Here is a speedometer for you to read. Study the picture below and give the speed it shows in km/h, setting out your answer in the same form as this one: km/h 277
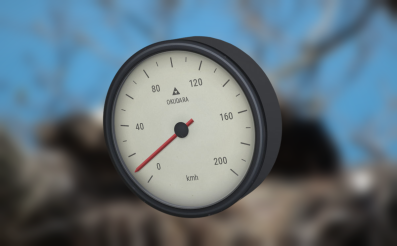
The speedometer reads km/h 10
